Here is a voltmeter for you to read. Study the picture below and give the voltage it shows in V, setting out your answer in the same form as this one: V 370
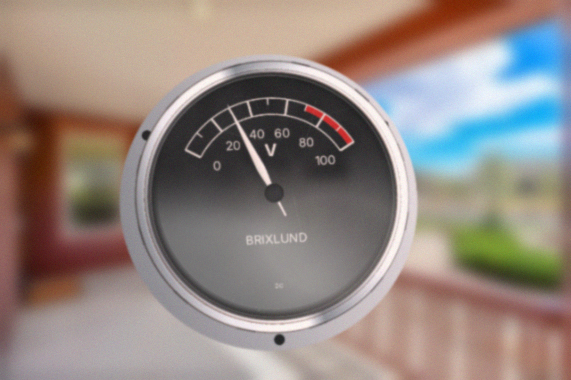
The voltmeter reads V 30
